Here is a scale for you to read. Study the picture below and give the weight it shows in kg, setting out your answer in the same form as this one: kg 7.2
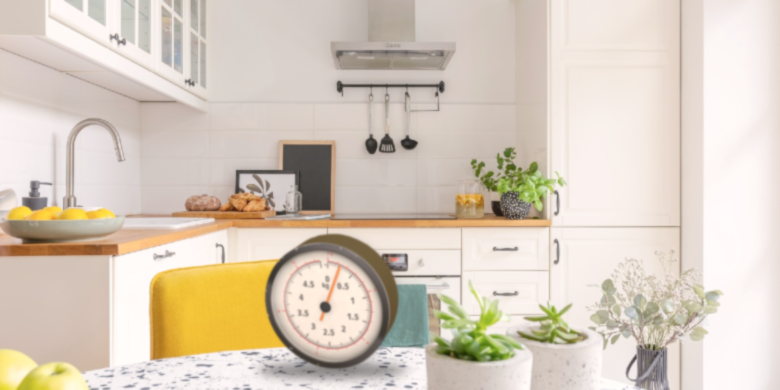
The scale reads kg 0.25
